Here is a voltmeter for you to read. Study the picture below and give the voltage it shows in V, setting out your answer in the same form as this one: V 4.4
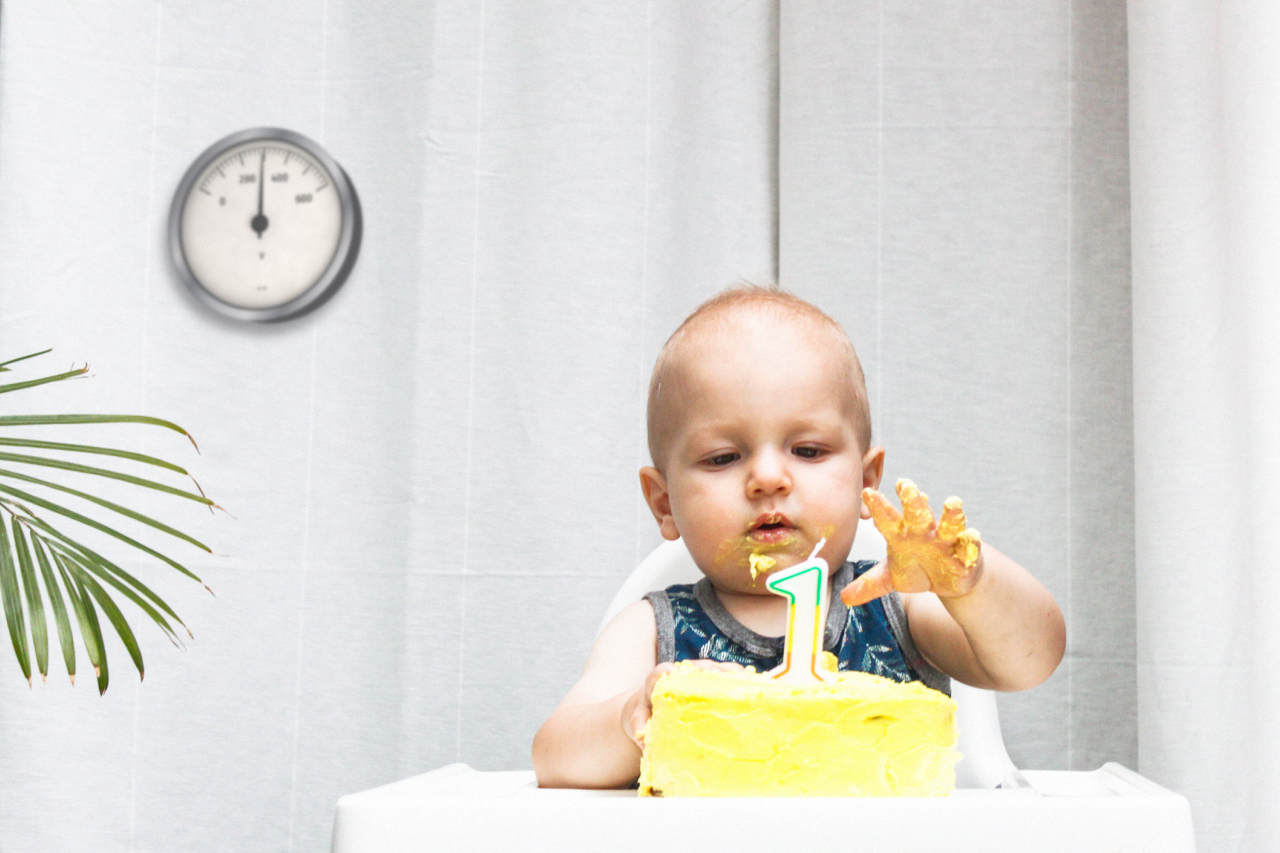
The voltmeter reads V 300
